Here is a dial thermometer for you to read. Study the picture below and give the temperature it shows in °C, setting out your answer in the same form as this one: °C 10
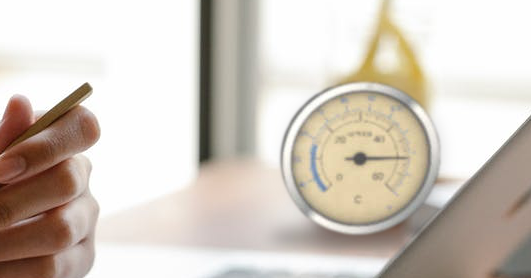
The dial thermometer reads °C 50
